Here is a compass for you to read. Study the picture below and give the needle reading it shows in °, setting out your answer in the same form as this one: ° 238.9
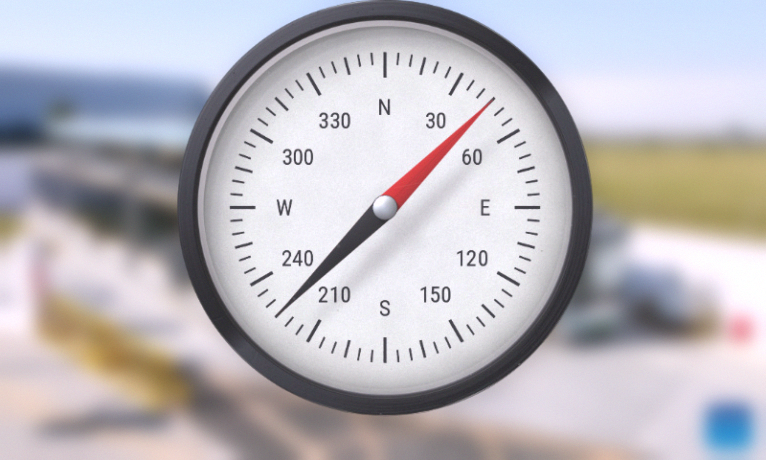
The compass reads ° 45
